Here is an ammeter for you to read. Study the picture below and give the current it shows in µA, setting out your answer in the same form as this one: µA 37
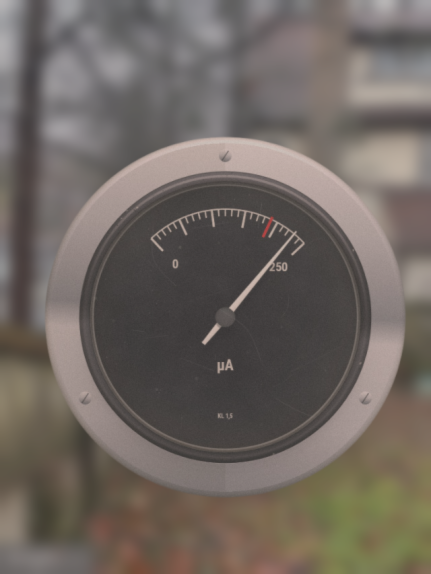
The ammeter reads µA 230
